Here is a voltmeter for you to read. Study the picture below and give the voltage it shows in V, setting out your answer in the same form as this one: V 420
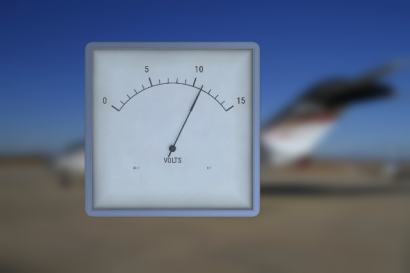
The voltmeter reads V 11
